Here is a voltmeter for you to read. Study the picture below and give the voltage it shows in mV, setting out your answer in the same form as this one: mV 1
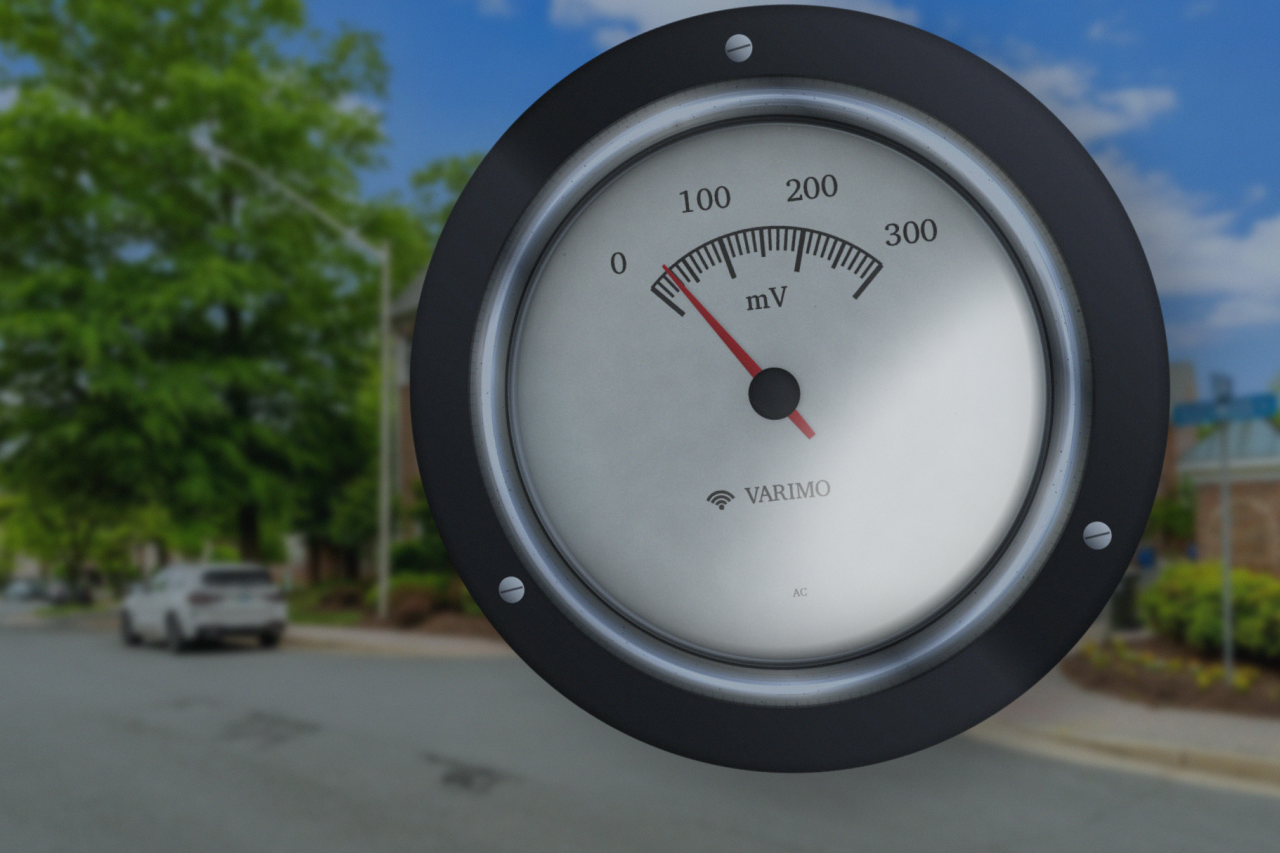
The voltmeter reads mV 30
